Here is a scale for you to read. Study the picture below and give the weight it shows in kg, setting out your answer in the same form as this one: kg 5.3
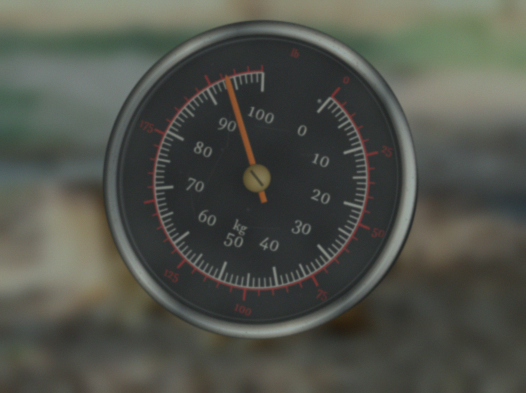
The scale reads kg 94
